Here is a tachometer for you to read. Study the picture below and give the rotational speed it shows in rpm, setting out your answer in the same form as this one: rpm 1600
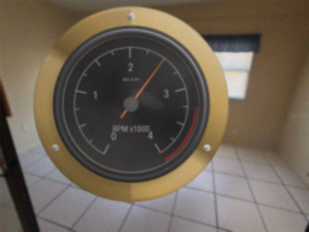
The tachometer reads rpm 2500
